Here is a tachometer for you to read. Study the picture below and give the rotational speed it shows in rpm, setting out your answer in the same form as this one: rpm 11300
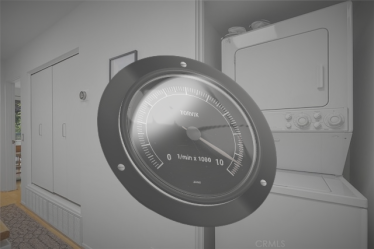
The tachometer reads rpm 9500
